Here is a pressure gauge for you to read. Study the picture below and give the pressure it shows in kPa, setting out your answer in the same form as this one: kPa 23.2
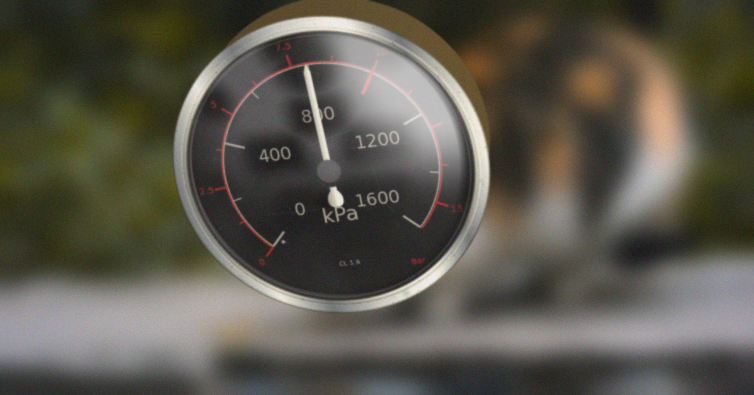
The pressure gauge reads kPa 800
